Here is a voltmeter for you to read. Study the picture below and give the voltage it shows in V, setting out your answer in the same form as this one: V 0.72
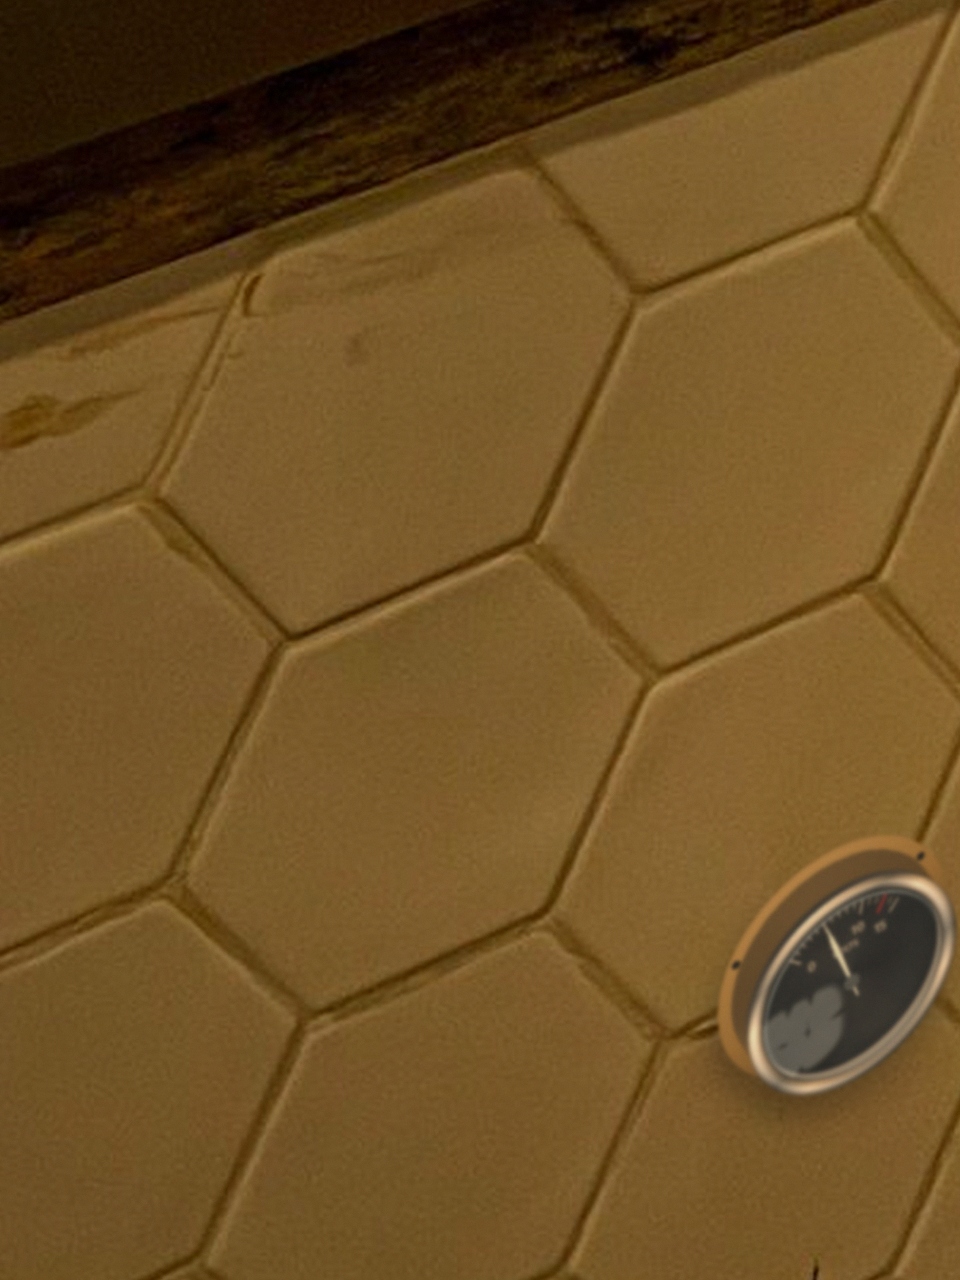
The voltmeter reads V 5
